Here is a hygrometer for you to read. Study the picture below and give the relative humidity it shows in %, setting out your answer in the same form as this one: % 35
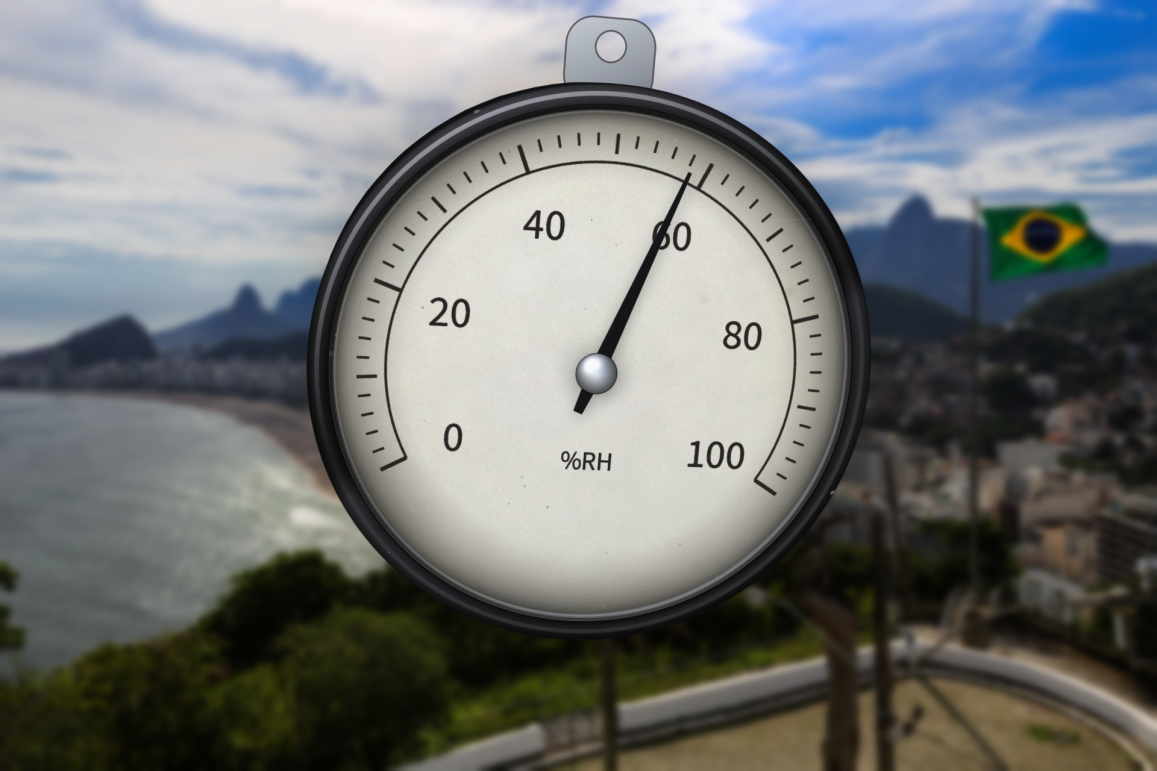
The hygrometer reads % 58
